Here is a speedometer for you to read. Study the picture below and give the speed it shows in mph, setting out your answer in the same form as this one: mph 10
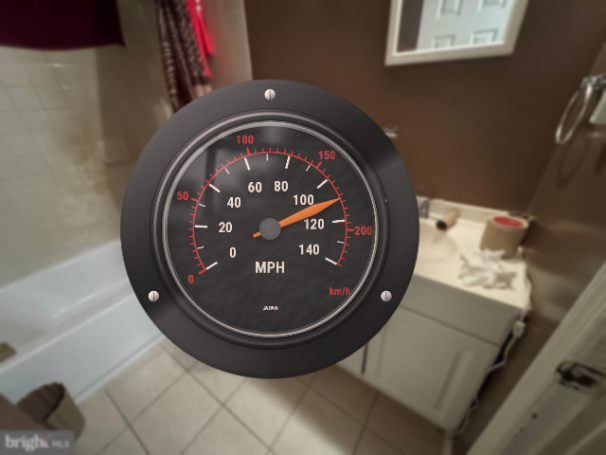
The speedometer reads mph 110
